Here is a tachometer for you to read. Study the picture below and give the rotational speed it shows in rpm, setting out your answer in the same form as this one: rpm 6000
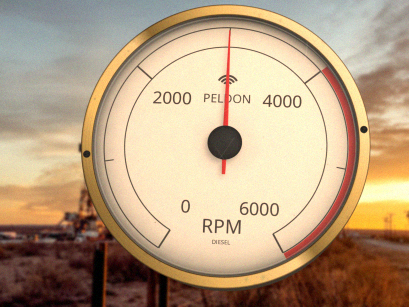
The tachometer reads rpm 3000
